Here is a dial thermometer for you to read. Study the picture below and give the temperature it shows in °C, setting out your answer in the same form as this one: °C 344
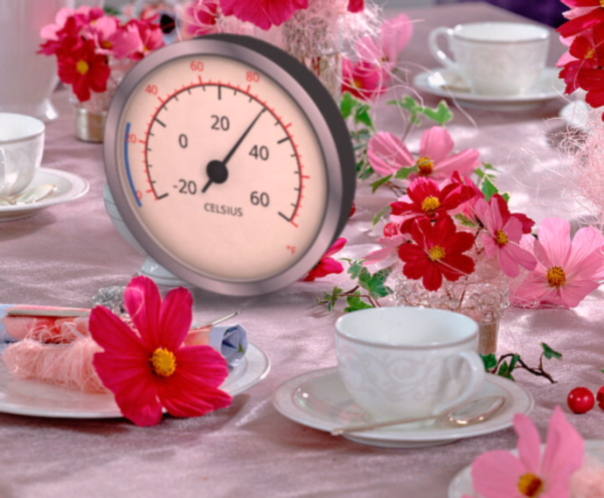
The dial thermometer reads °C 32
